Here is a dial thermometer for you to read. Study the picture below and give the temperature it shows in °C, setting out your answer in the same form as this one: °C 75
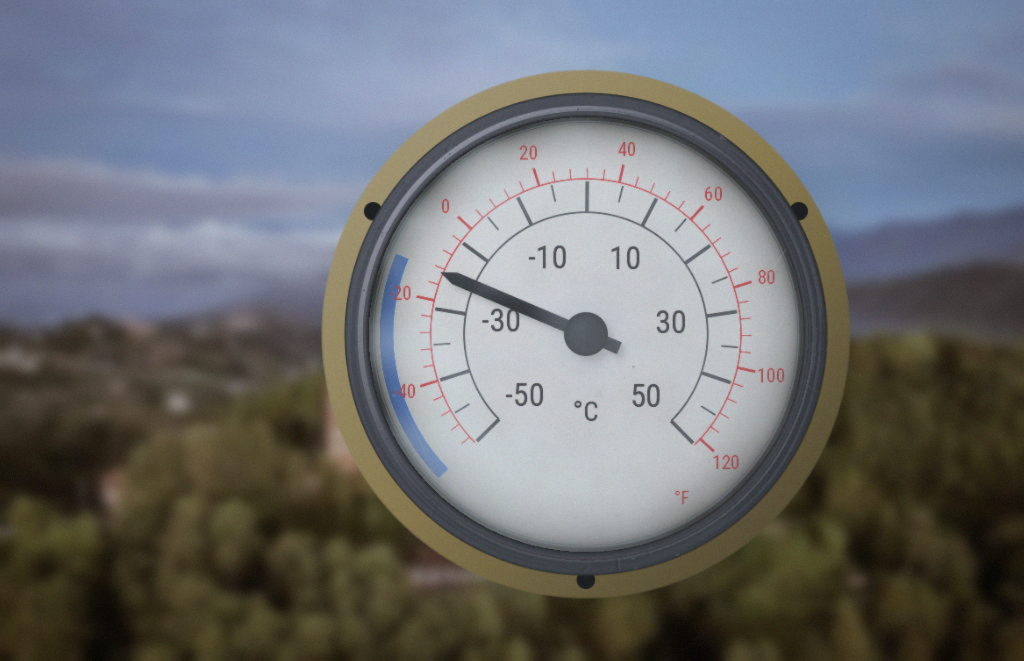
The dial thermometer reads °C -25
